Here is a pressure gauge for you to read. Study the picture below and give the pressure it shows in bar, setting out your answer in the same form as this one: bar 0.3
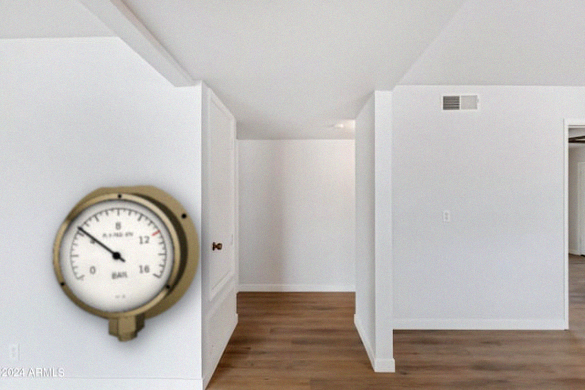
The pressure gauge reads bar 4.5
